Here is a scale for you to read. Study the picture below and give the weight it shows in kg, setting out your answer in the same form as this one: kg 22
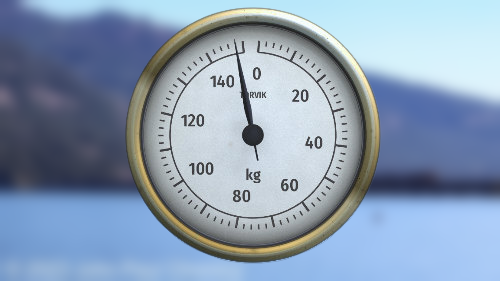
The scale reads kg 148
